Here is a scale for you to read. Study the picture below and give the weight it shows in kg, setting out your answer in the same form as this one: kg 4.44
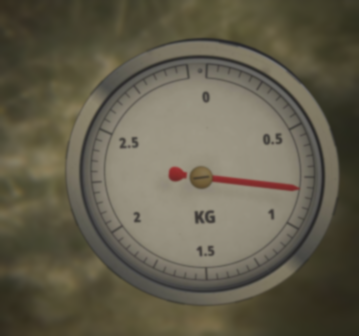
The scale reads kg 0.8
